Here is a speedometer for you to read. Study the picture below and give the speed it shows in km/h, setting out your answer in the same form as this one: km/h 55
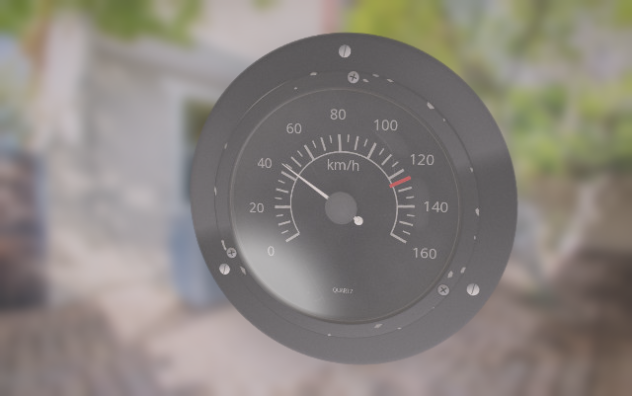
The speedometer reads km/h 45
